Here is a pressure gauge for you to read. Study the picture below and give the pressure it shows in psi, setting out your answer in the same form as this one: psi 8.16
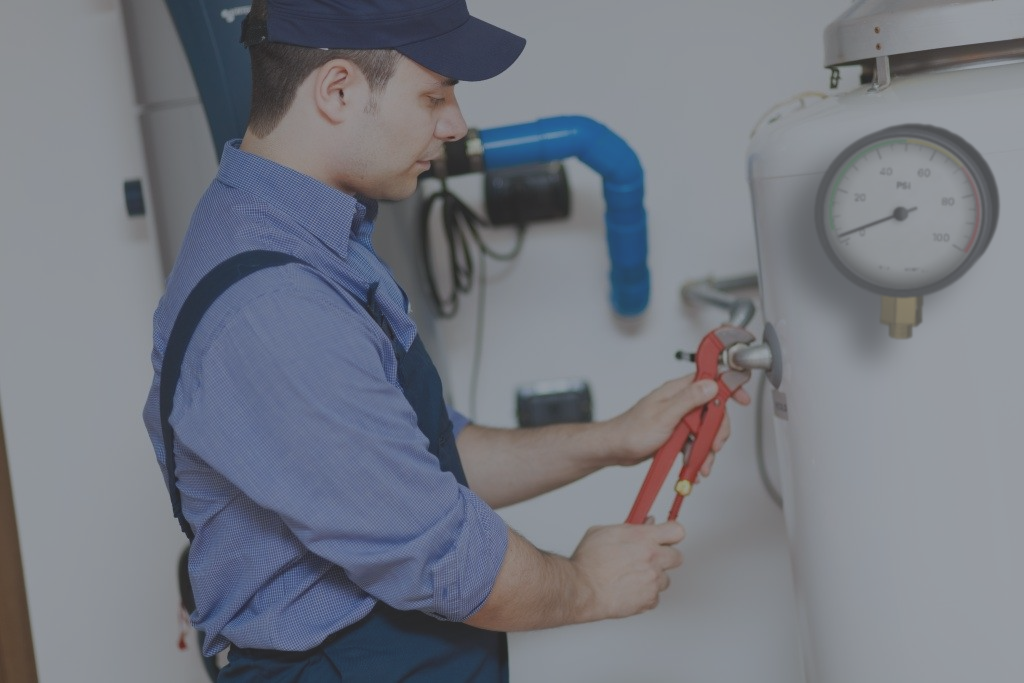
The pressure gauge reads psi 2.5
